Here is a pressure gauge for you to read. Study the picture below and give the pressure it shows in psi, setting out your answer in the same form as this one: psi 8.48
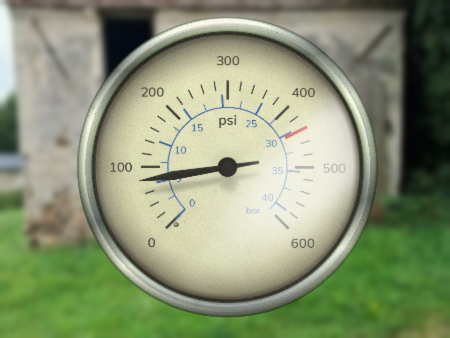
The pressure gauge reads psi 80
